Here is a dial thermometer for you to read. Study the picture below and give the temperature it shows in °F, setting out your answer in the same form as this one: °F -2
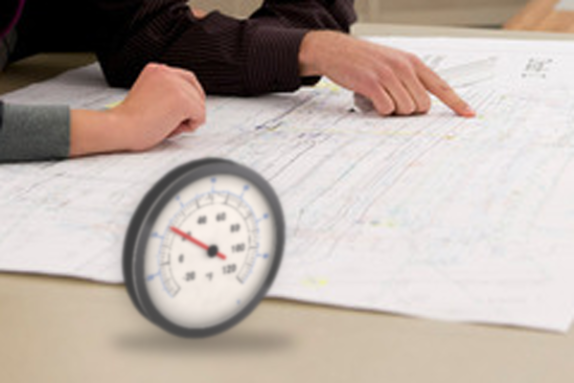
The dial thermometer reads °F 20
